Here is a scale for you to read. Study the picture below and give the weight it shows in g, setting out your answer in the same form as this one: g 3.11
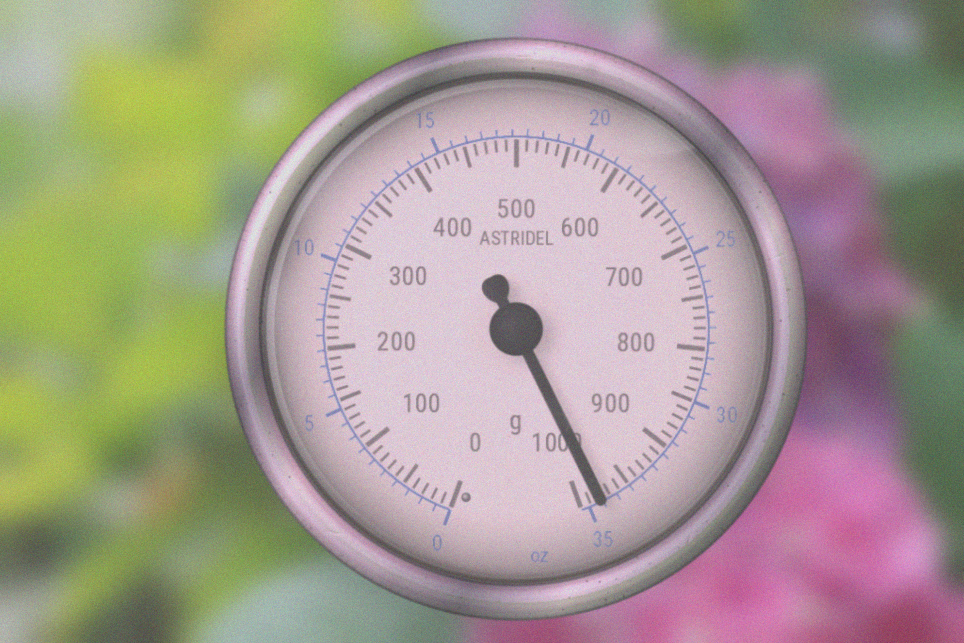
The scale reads g 980
